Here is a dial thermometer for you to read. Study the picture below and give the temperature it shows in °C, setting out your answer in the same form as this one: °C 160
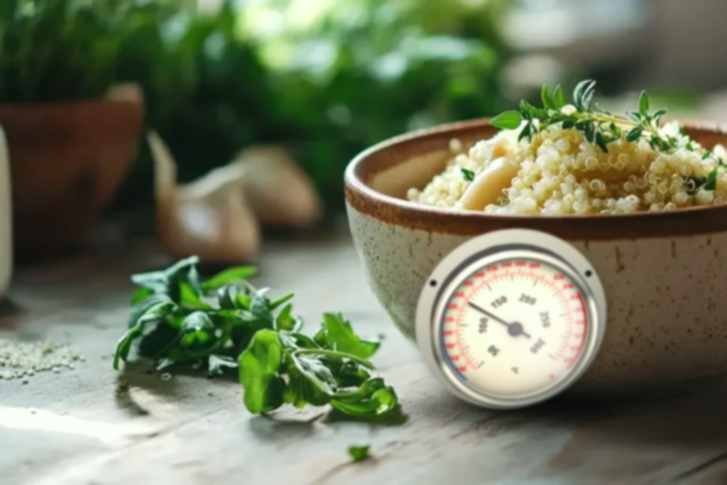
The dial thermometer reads °C 125
